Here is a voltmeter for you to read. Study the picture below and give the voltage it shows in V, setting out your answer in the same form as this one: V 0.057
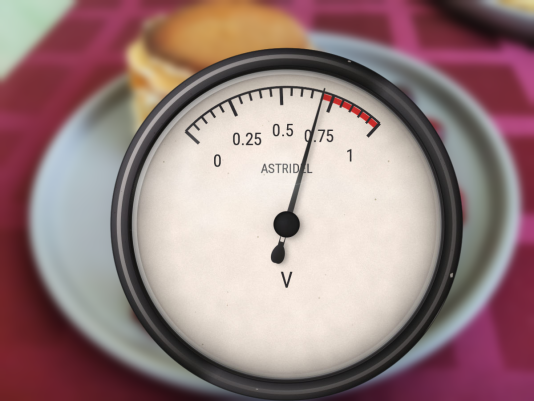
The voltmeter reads V 0.7
